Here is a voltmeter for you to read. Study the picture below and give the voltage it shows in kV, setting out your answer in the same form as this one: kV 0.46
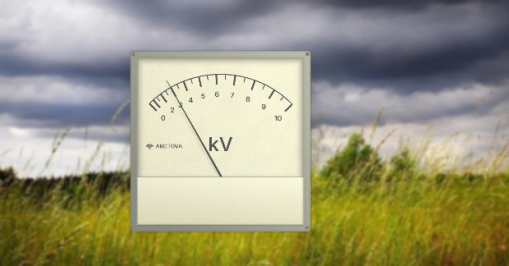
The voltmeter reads kV 3
